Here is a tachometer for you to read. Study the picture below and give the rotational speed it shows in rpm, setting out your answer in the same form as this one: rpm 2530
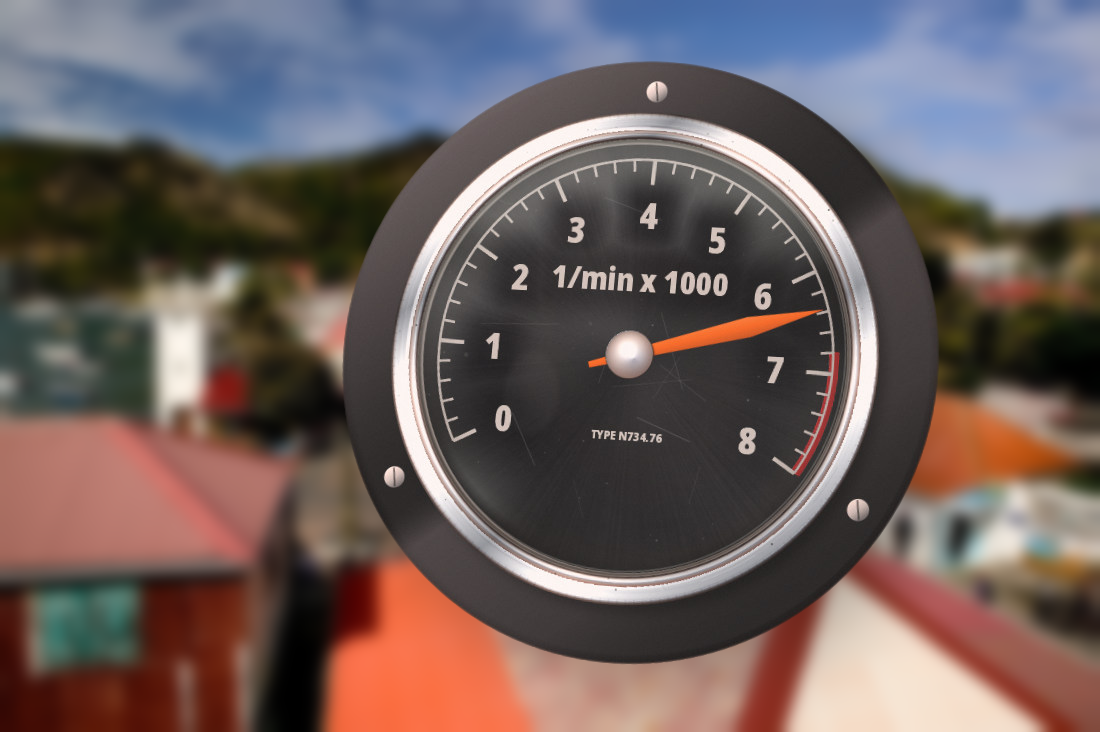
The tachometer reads rpm 6400
